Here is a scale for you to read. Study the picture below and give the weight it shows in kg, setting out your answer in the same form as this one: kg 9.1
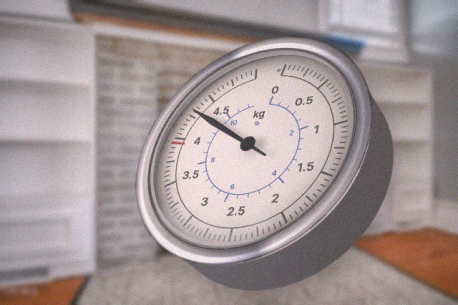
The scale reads kg 4.3
